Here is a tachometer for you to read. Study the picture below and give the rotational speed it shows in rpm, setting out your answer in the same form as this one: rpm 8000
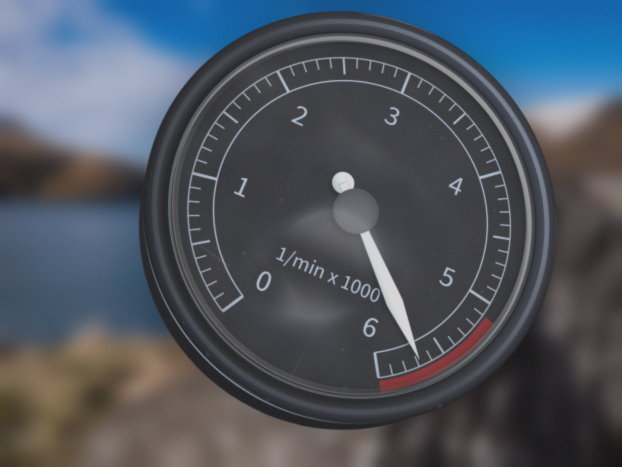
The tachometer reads rpm 5700
